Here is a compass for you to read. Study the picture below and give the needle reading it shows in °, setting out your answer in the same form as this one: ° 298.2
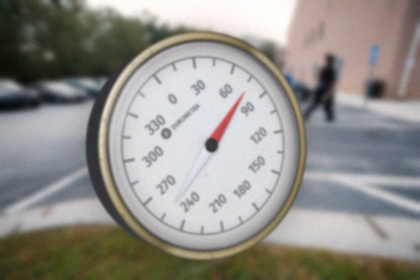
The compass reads ° 75
